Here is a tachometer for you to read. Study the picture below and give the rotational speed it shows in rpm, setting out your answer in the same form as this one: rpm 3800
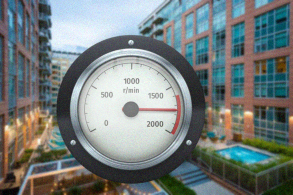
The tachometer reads rpm 1750
